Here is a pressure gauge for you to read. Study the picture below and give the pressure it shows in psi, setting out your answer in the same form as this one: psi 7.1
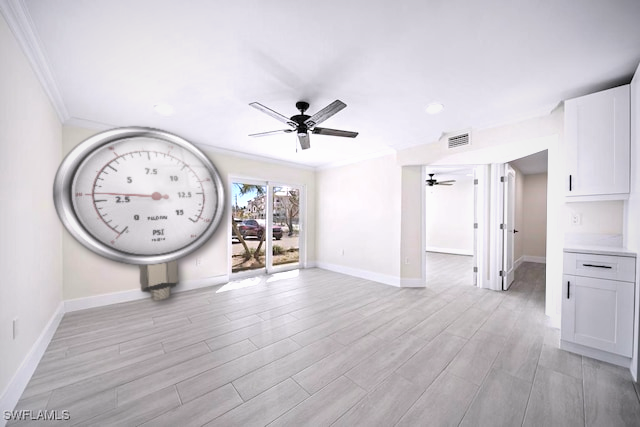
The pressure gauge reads psi 3
